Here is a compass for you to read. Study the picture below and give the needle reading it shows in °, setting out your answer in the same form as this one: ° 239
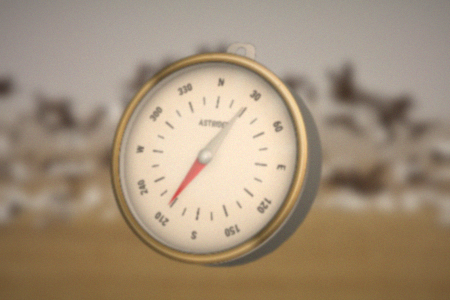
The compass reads ° 210
